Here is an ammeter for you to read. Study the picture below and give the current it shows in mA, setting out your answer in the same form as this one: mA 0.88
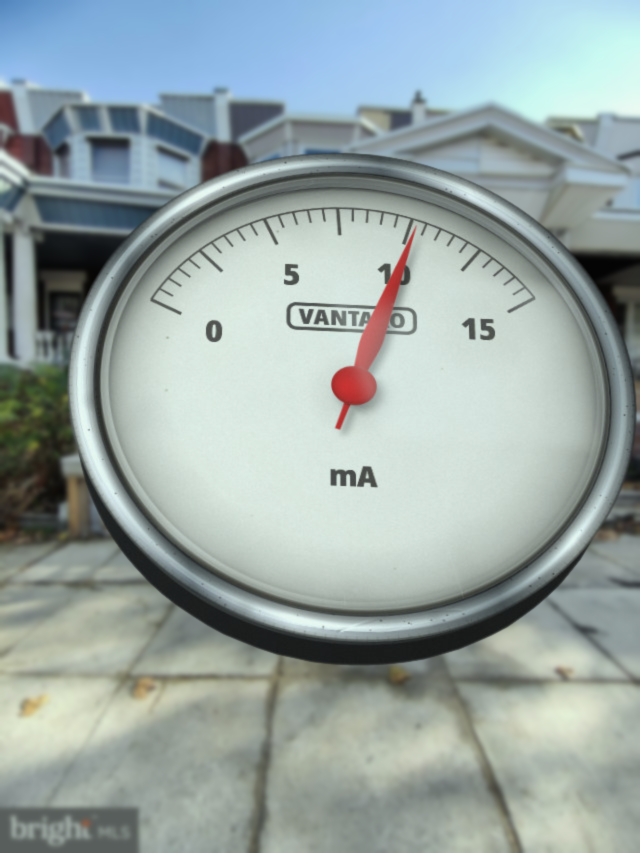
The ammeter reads mA 10.25
